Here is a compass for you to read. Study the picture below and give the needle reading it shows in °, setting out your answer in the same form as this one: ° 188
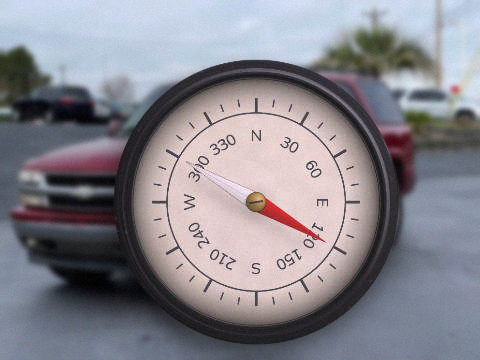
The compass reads ° 120
